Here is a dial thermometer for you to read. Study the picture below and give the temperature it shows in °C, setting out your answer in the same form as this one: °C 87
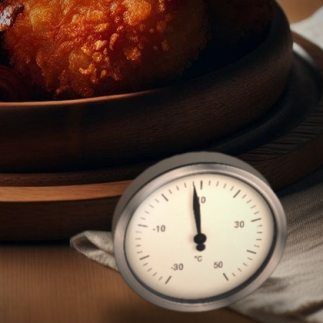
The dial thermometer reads °C 8
